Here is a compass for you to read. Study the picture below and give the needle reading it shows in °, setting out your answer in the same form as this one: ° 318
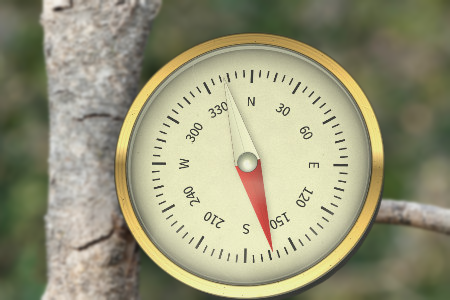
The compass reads ° 162.5
